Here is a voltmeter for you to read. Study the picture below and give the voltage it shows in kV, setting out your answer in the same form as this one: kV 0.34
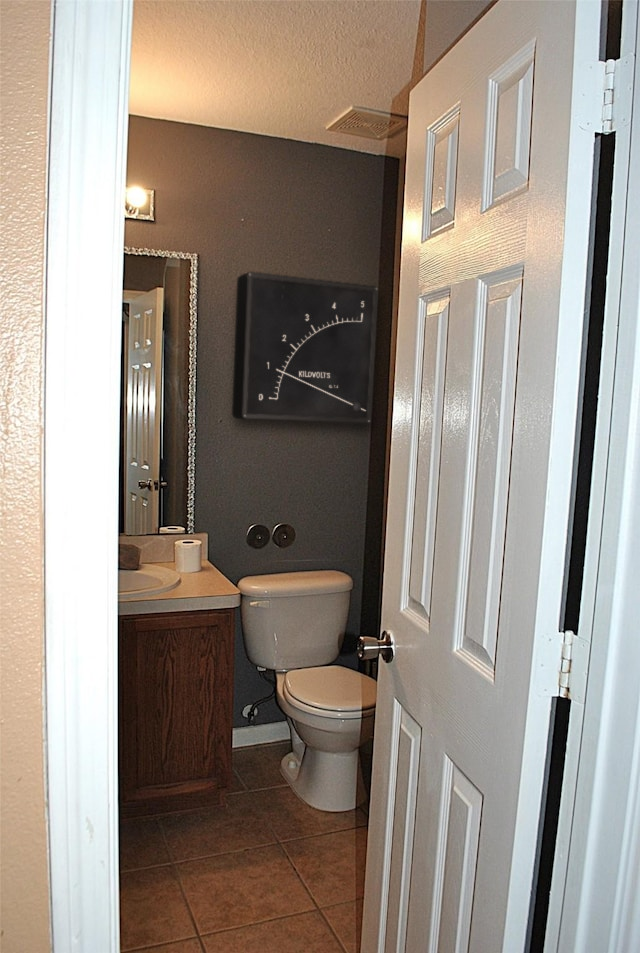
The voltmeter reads kV 1
